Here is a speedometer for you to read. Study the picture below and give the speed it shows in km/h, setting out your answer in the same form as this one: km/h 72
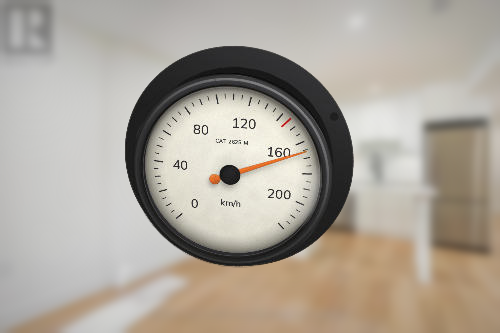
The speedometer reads km/h 165
